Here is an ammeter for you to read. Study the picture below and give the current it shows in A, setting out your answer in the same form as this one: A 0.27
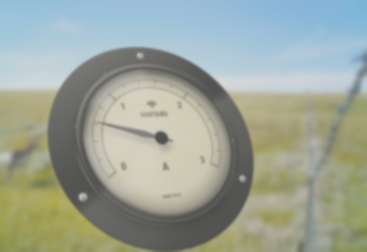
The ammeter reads A 0.6
